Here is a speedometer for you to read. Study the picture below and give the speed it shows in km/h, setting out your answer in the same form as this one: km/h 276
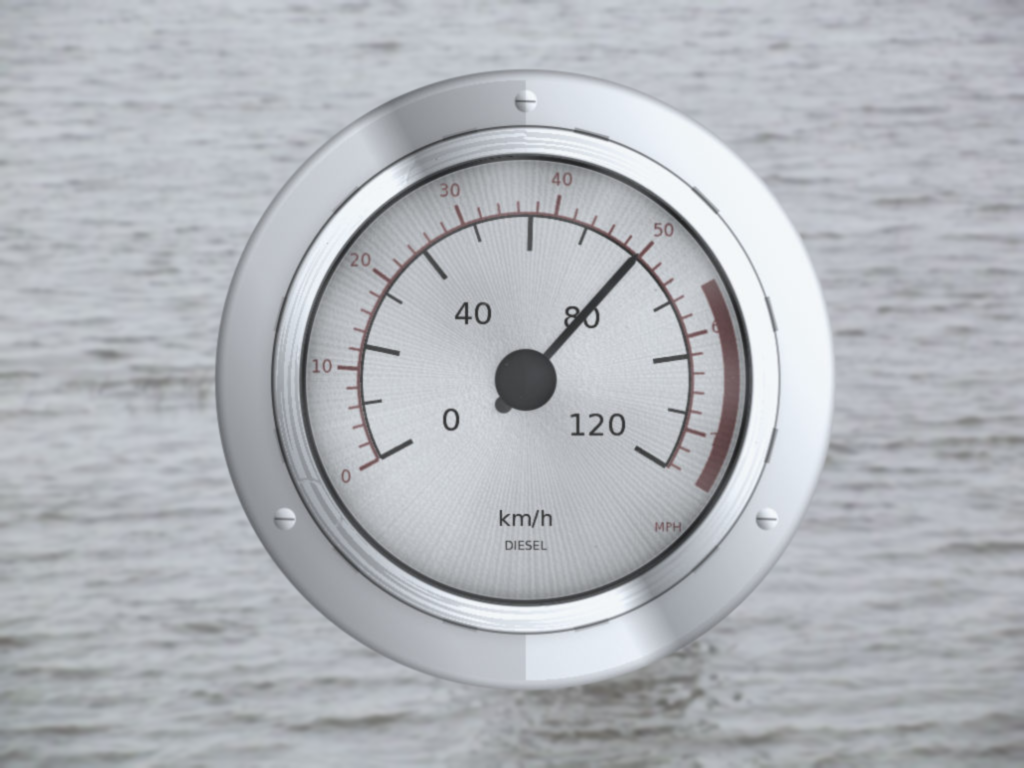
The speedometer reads km/h 80
